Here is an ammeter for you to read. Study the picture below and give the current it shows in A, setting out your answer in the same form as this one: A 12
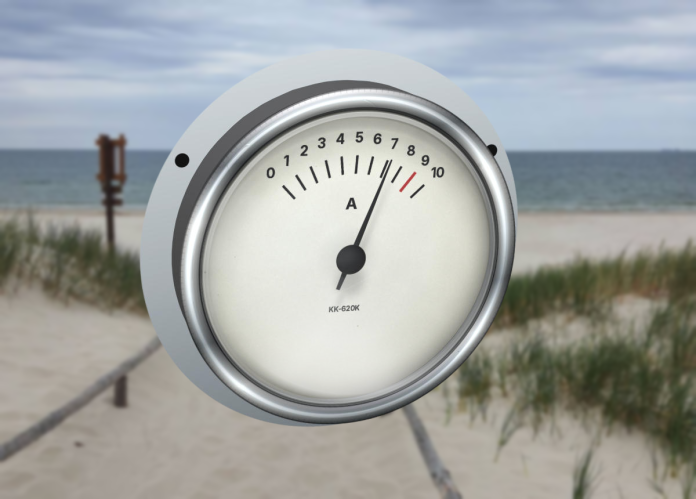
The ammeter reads A 7
